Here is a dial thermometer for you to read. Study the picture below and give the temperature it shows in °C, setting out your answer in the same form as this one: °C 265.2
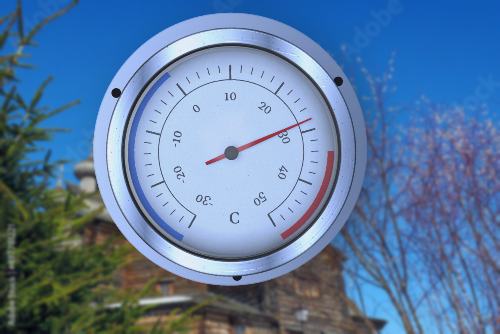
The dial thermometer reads °C 28
